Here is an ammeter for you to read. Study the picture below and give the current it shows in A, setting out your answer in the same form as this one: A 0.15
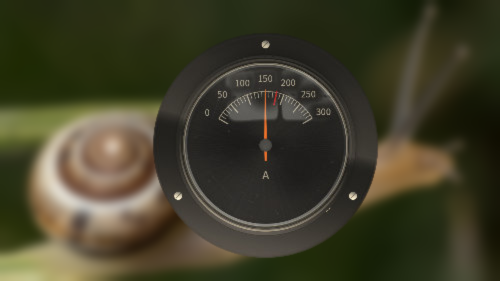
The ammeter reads A 150
